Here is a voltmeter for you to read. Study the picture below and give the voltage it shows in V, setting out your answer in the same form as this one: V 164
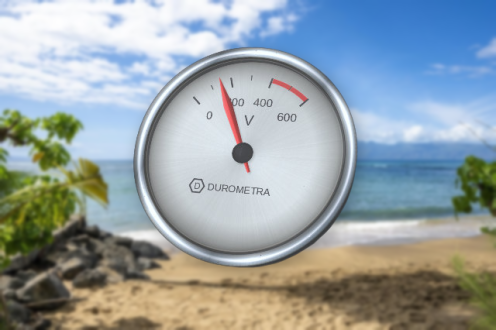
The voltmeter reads V 150
